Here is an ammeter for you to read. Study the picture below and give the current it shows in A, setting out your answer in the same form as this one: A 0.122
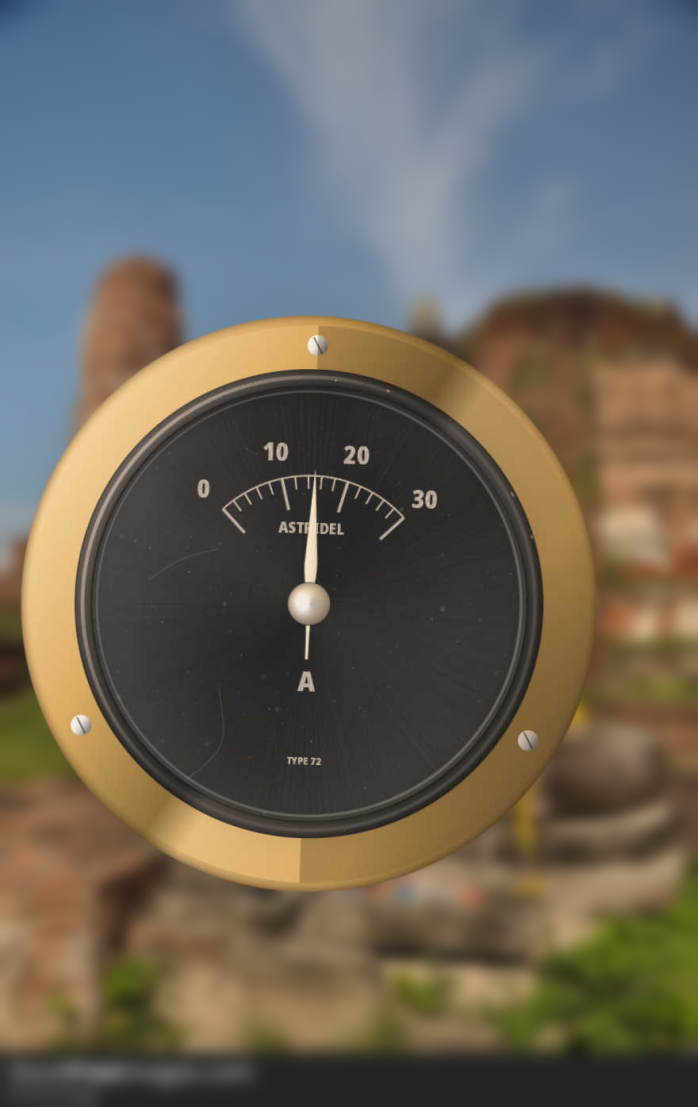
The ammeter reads A 15
